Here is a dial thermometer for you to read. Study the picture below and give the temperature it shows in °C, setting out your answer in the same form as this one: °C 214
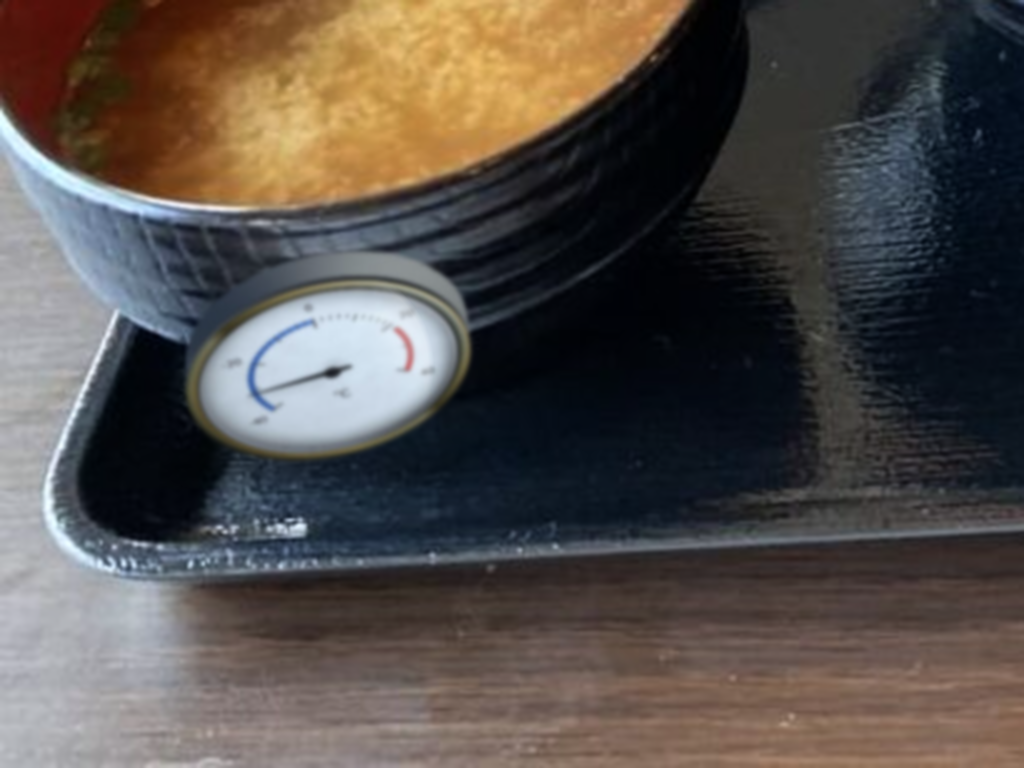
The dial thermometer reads °C -30
